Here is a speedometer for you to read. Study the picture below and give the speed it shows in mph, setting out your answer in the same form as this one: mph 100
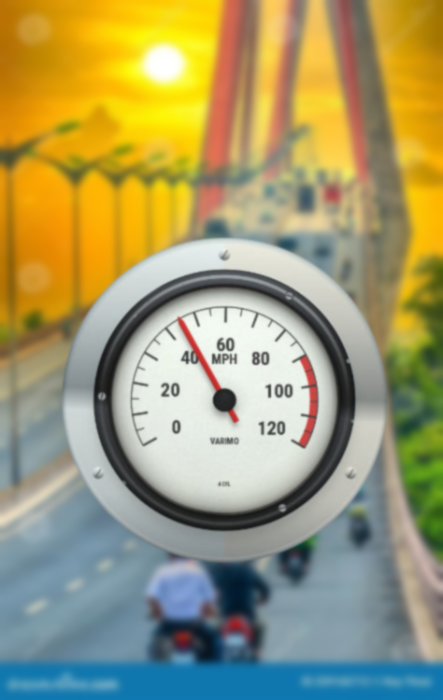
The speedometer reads mph 45
